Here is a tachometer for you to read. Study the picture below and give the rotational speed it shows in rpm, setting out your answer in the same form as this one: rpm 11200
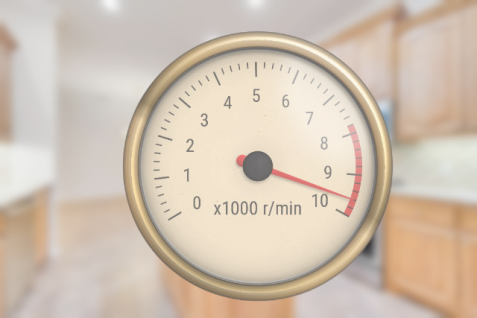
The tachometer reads rpm 9600
